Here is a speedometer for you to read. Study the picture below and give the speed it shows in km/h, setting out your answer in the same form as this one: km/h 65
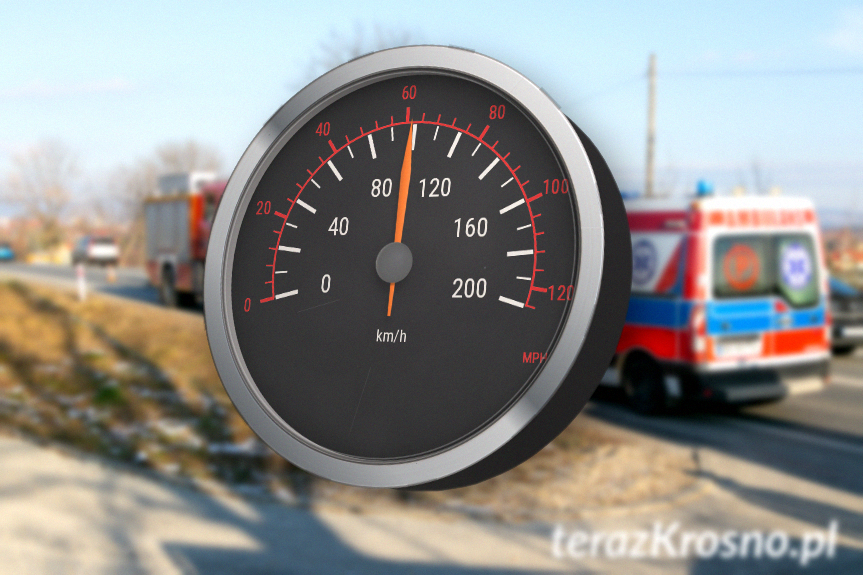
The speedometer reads km/h 100
